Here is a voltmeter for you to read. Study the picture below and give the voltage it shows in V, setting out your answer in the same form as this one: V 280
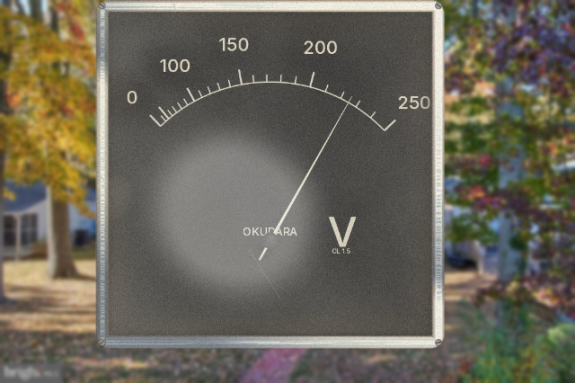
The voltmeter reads V 225
